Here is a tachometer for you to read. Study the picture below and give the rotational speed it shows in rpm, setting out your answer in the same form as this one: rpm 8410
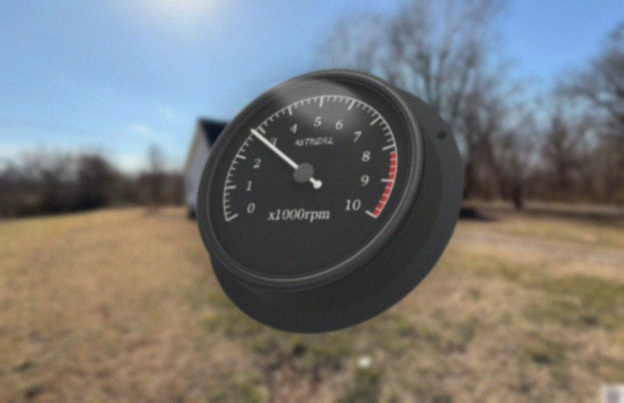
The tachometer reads rpm 2800
